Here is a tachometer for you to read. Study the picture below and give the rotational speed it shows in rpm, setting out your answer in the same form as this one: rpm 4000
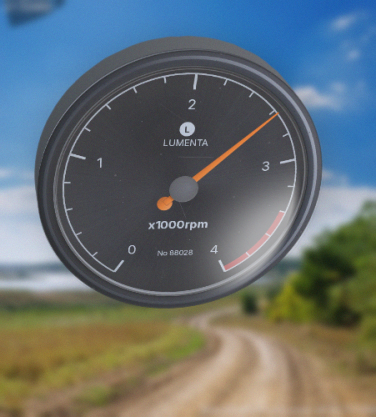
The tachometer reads rpm 2600
